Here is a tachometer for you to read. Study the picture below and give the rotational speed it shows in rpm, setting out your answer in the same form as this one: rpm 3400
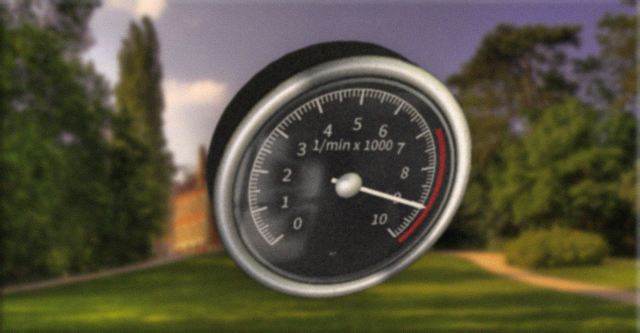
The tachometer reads rpm 9000
